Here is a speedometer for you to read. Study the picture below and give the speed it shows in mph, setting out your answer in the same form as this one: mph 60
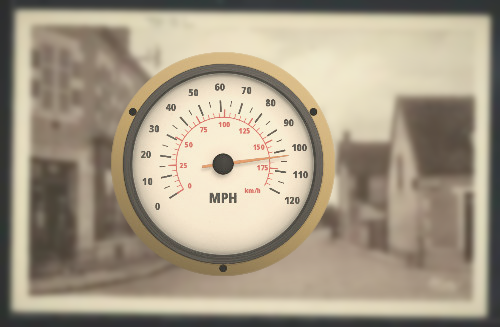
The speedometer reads mph 102.5
